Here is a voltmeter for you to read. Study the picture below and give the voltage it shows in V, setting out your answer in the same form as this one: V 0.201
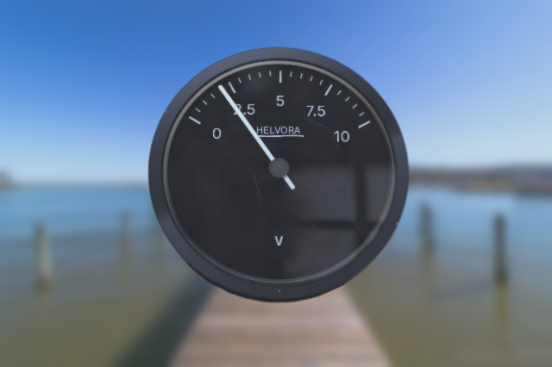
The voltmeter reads V 2
